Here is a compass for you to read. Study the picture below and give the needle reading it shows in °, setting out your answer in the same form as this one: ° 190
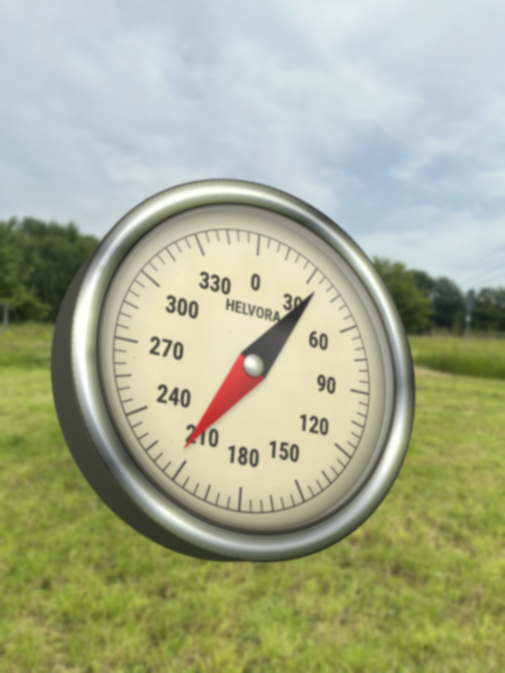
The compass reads ° 215
